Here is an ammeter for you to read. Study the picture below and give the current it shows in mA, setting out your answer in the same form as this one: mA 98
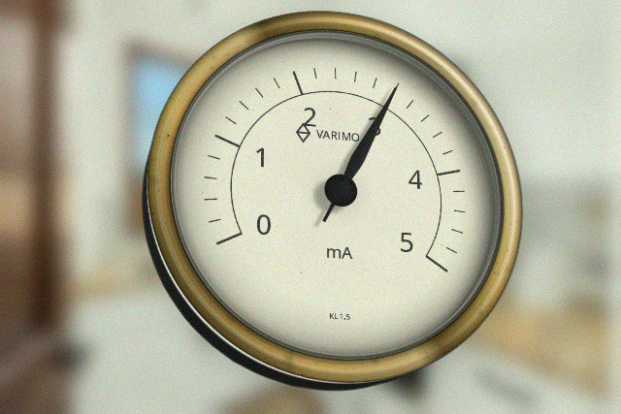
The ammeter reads mA 3
